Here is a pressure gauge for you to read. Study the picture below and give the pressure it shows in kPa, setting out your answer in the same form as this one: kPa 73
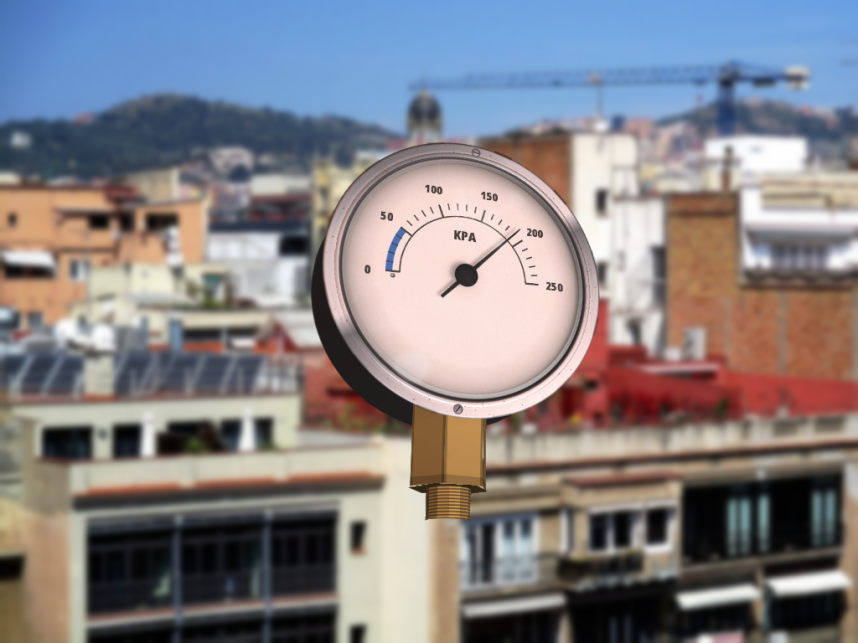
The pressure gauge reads kPa 190
